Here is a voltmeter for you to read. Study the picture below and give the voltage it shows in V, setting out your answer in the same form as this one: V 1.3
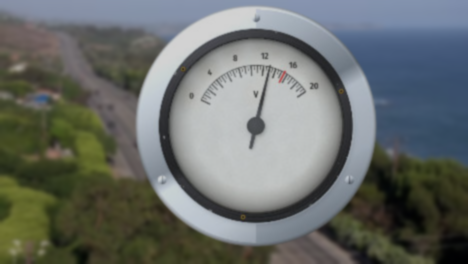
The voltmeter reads V 13
